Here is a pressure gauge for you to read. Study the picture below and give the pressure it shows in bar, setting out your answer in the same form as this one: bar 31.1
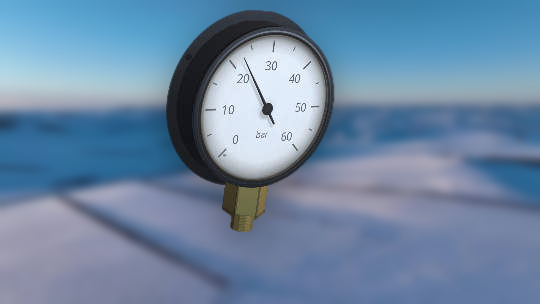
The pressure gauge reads bar 22.5
